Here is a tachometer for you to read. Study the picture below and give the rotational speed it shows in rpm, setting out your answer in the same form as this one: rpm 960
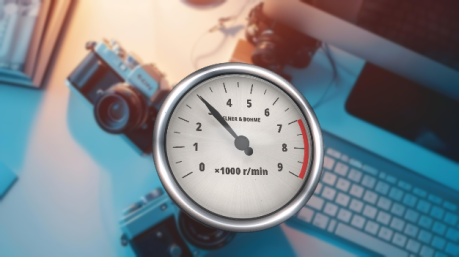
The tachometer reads rpm 3000
